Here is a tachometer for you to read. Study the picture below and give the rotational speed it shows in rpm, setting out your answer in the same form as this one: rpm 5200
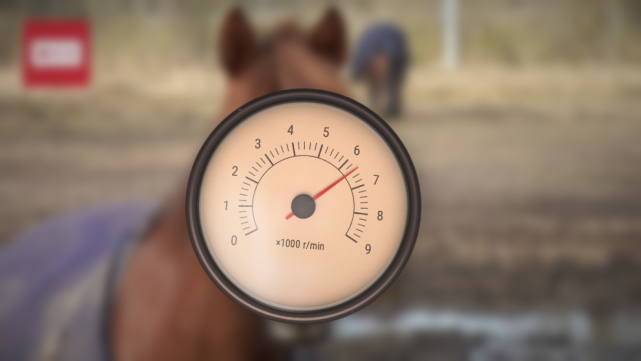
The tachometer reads rpm 6400
